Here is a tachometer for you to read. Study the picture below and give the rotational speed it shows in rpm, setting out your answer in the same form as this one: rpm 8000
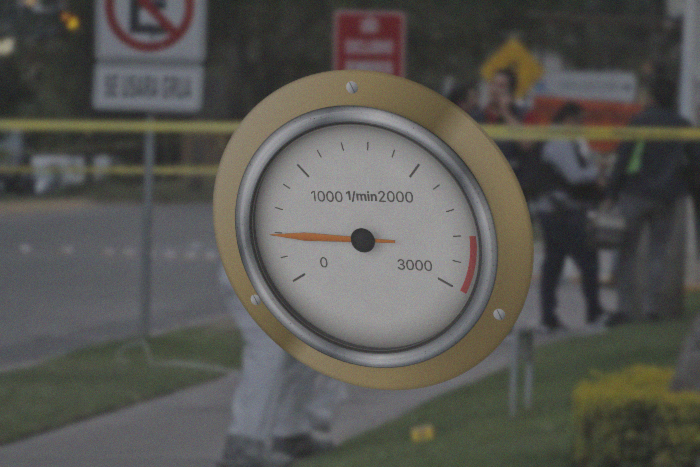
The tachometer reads rpm 400
